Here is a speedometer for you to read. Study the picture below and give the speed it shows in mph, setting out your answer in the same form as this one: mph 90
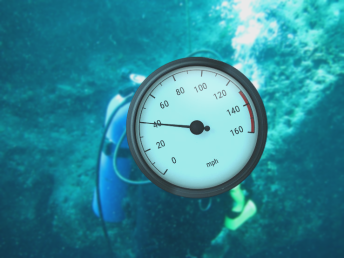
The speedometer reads mph 40
